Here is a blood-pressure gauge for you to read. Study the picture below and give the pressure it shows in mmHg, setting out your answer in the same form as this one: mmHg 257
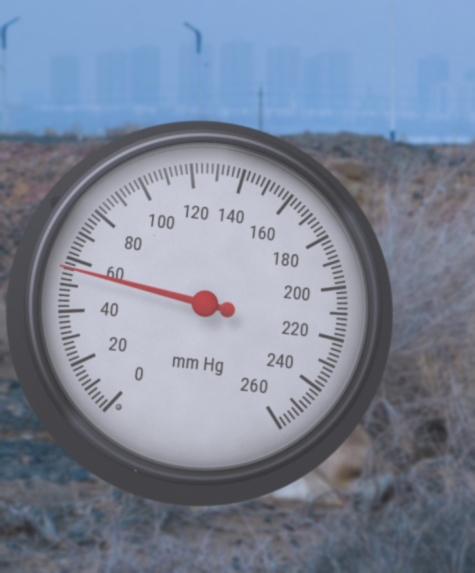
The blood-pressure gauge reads mmHg 56
